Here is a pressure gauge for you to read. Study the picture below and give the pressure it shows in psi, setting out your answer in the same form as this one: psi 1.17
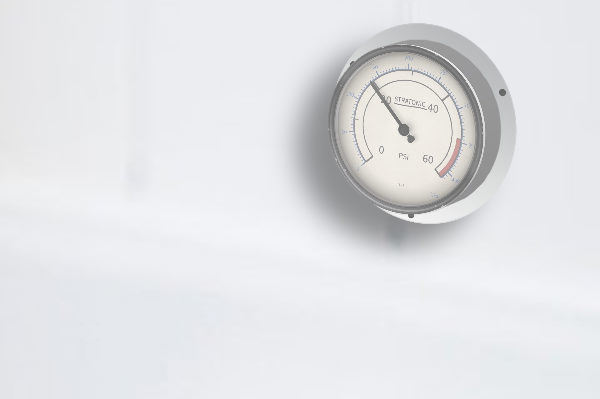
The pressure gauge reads psi 20
